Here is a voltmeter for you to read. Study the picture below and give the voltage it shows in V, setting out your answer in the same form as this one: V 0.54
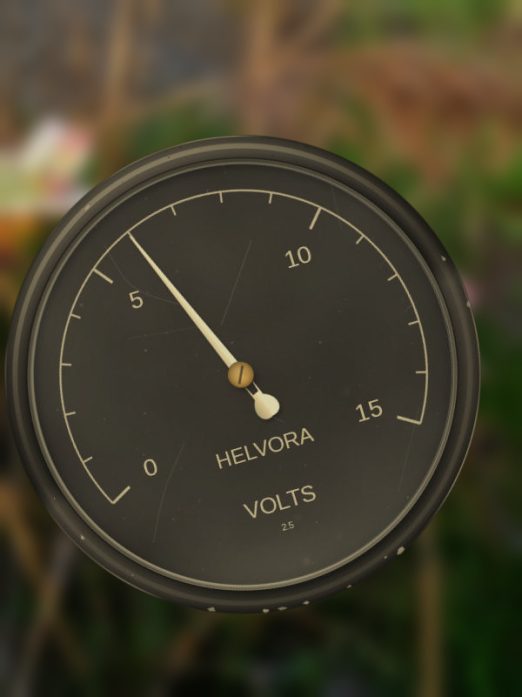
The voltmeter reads V 6
